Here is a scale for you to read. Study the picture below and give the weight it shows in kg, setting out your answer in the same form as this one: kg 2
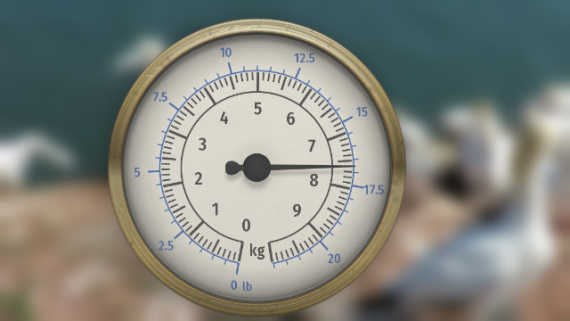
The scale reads kg 7.6
